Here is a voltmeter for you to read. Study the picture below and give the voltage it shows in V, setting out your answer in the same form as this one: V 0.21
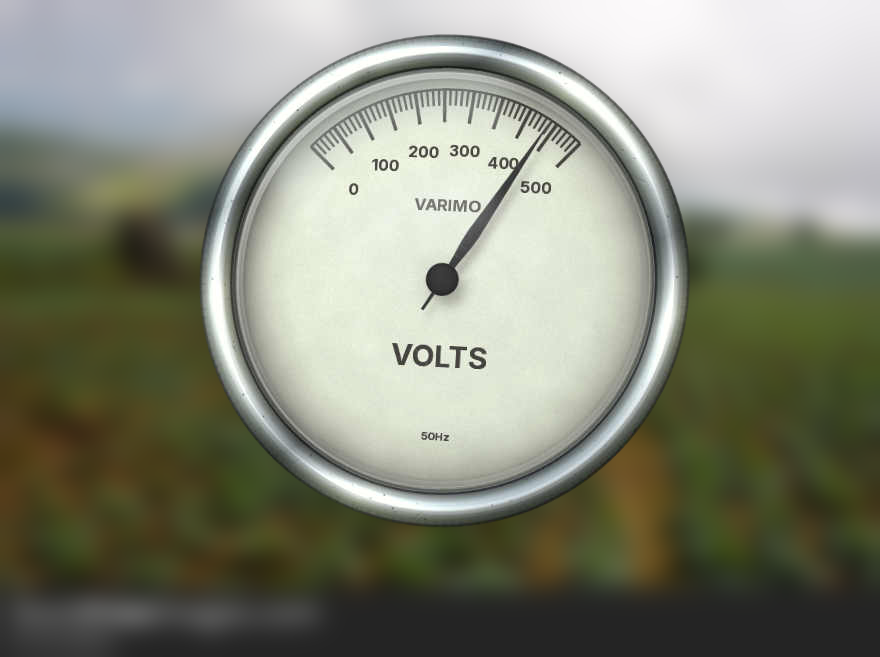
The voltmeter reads V 440
